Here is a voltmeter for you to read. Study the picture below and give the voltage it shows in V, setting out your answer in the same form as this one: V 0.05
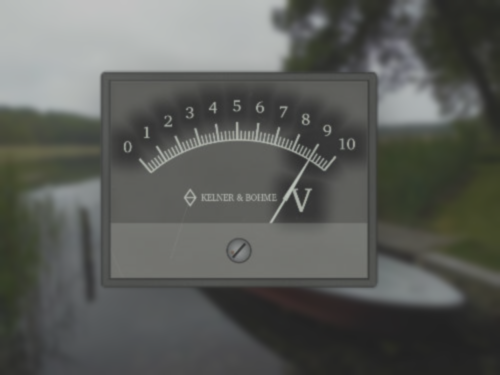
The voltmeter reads V 9
